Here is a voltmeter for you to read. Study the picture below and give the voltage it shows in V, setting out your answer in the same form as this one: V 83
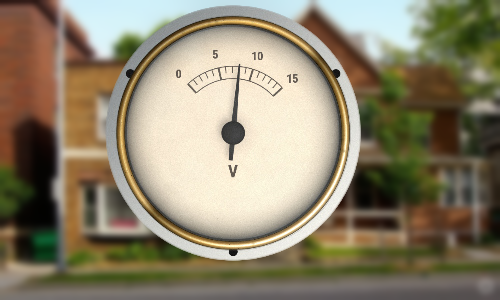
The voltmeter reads V 8
